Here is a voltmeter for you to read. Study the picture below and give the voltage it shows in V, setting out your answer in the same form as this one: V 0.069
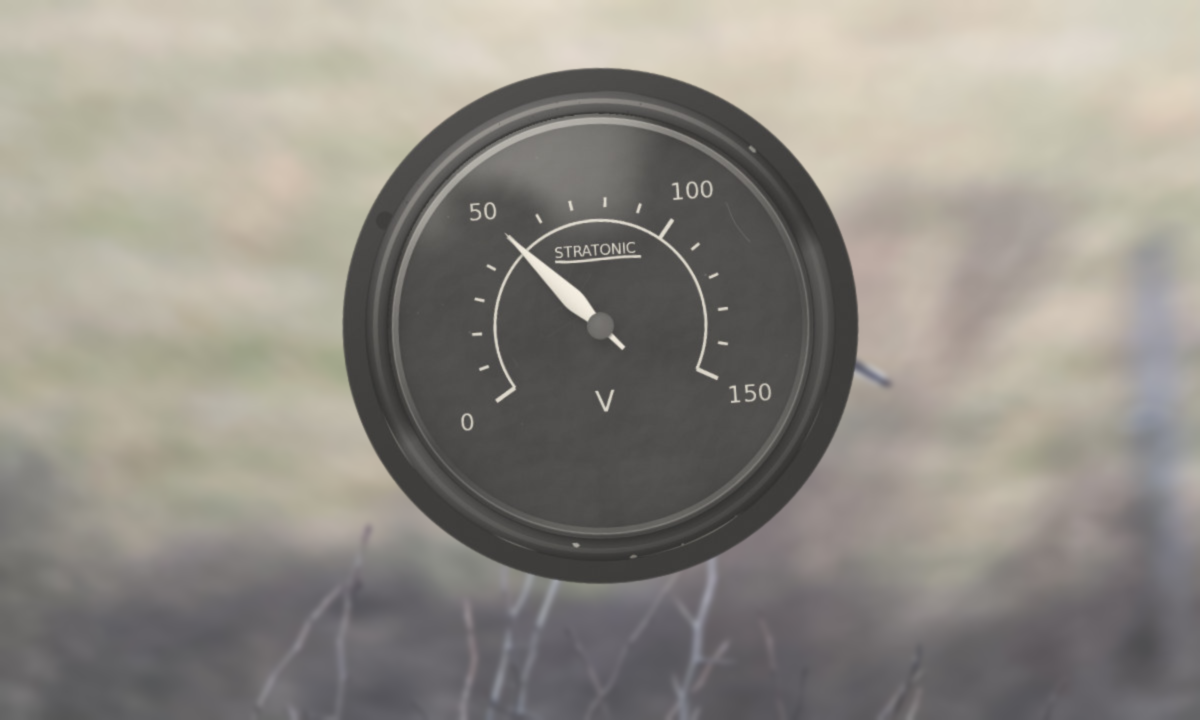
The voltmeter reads V 50
